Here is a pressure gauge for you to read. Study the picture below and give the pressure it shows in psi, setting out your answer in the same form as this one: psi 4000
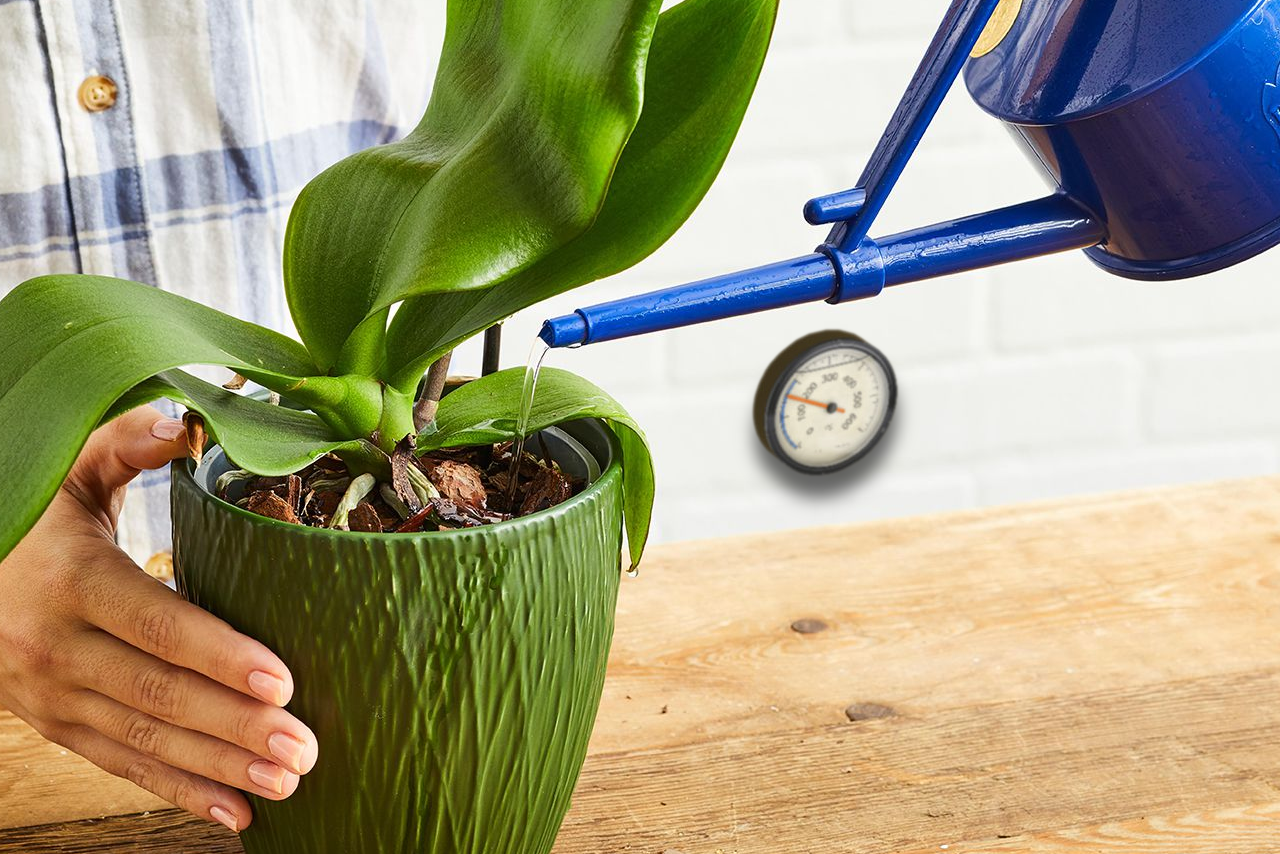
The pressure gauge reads psi 160
